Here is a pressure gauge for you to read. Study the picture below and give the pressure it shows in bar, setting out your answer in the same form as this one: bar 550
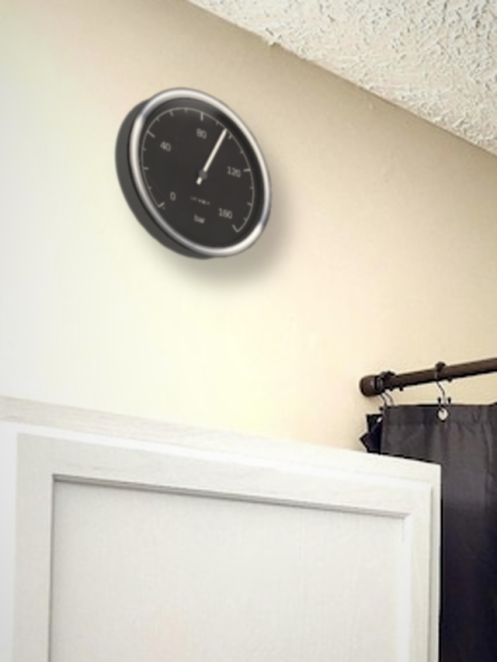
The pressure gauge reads bar 95
